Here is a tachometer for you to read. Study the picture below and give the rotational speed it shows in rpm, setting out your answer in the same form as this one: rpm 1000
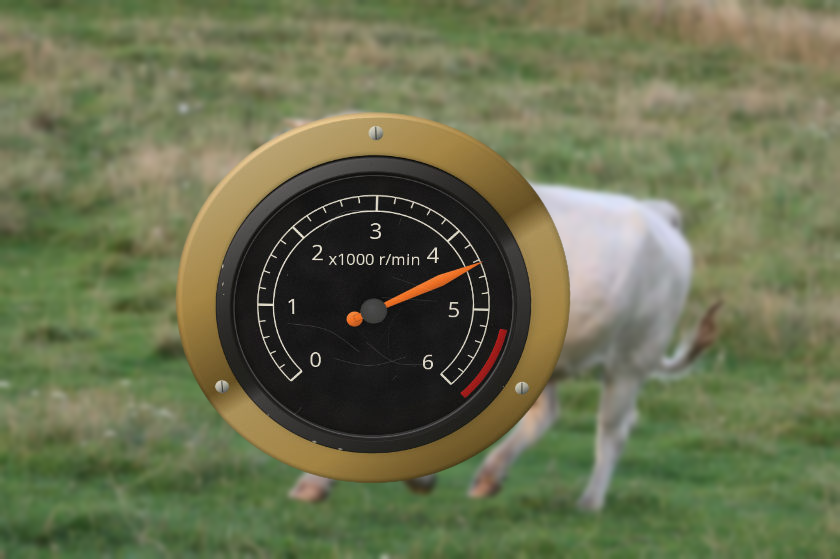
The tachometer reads rpm 4400
